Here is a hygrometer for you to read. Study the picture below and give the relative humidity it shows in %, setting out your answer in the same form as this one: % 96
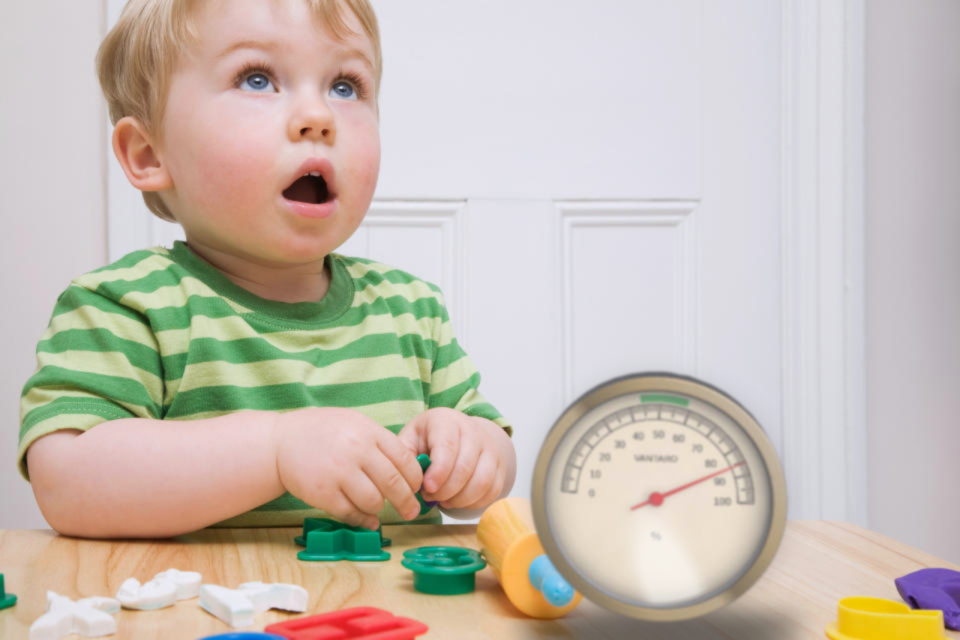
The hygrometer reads % 85
